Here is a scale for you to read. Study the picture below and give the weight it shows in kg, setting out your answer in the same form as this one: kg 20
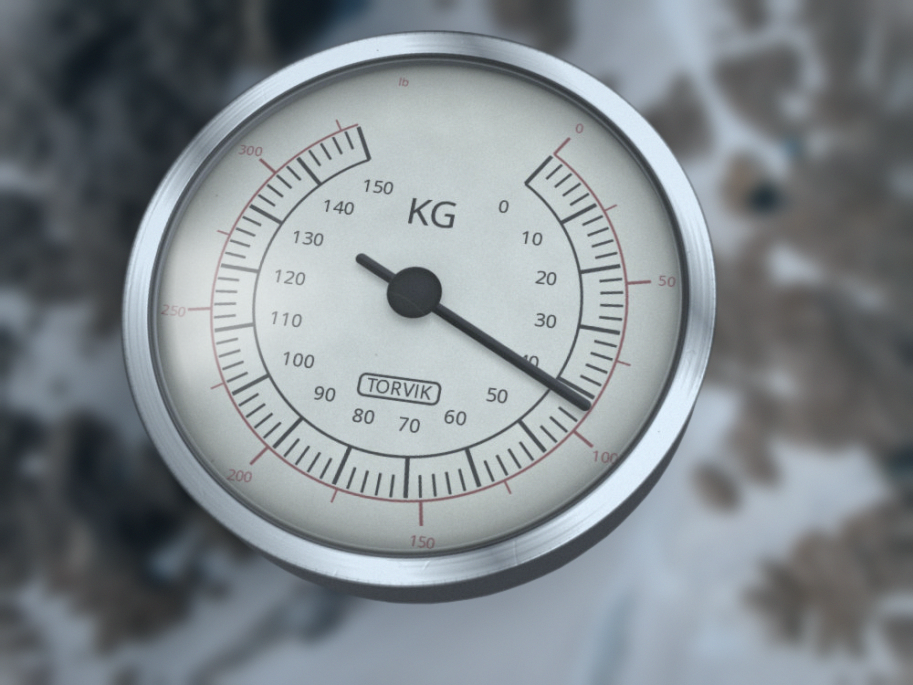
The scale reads kg 42
